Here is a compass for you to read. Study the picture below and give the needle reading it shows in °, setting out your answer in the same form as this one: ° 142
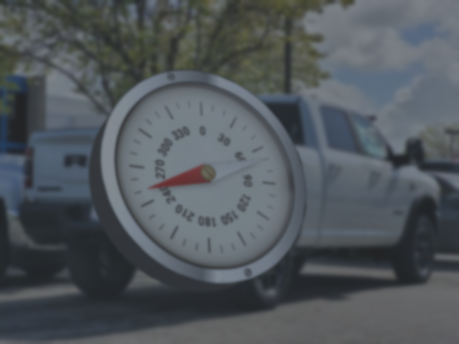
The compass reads ° 250
